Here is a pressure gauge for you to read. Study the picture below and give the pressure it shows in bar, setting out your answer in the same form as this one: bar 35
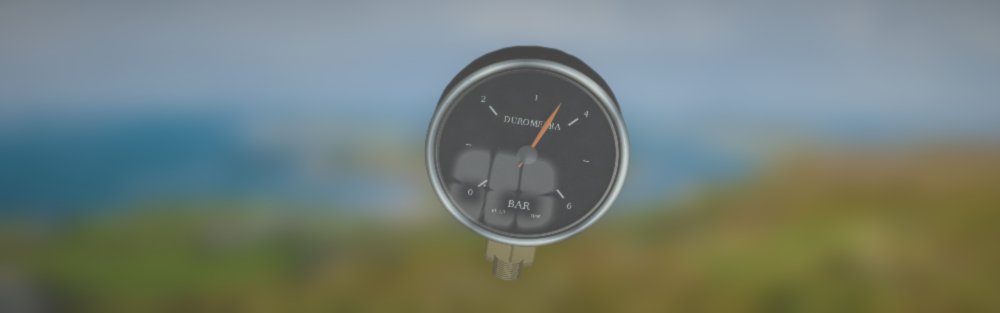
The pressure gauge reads bar 3.5
